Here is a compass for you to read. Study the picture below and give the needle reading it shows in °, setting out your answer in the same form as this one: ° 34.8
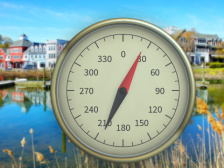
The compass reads ° 25
